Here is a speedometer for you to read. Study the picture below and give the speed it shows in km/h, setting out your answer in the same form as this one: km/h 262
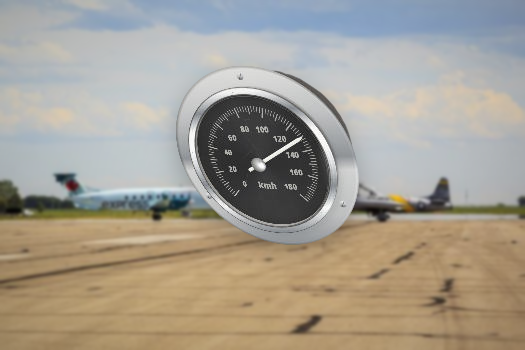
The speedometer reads km/h 130
